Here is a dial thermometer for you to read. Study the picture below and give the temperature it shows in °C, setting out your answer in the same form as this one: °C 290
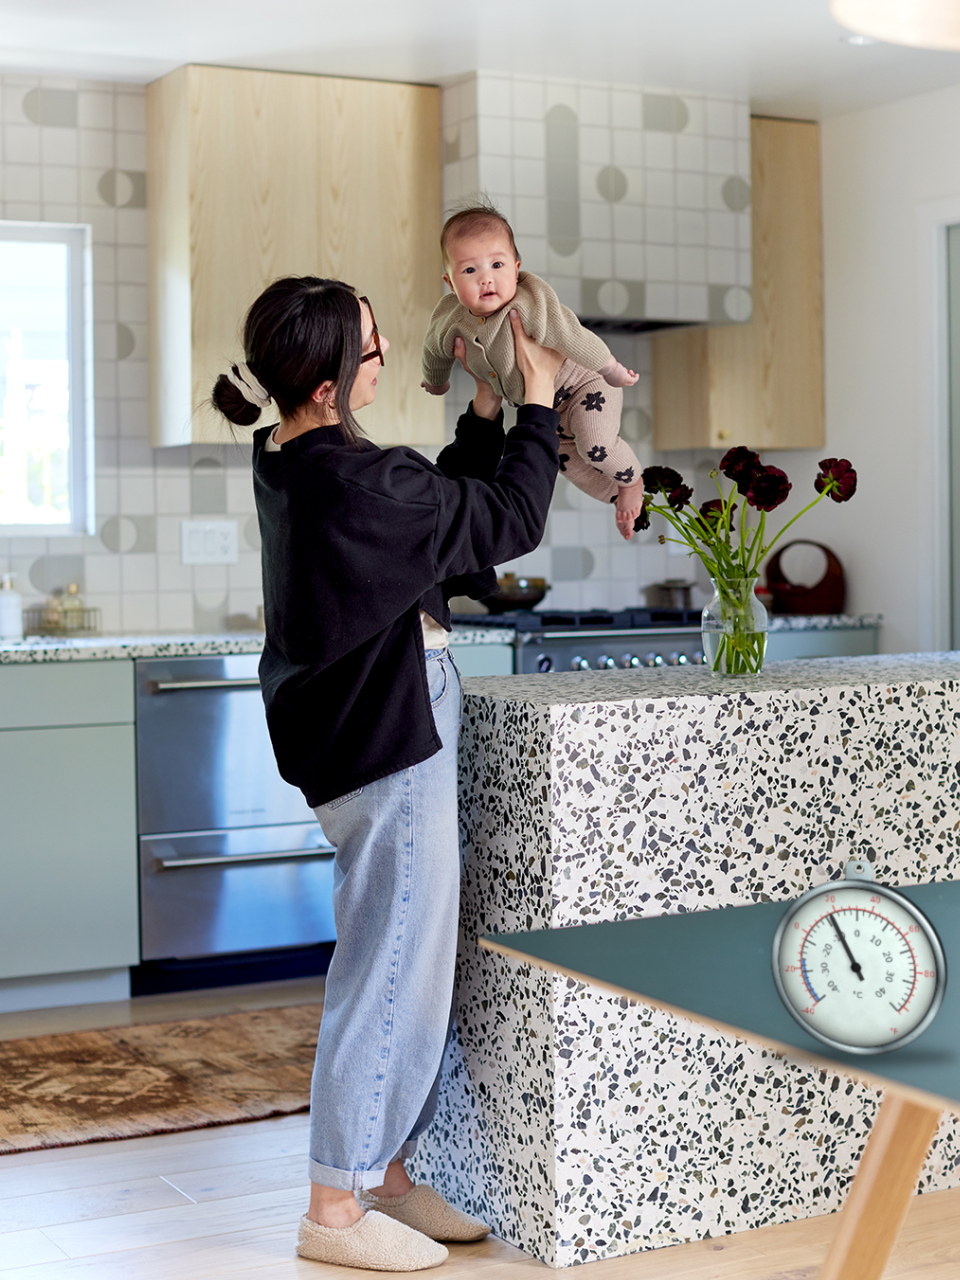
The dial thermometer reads °C -8
